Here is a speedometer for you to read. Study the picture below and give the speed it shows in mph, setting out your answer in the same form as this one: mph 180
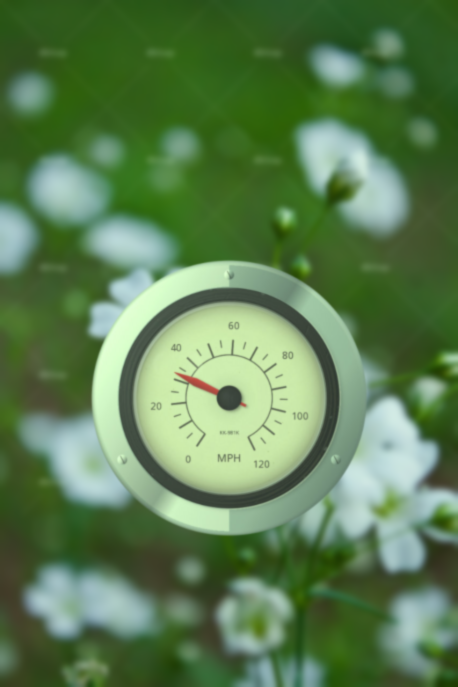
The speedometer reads mph 32.5
